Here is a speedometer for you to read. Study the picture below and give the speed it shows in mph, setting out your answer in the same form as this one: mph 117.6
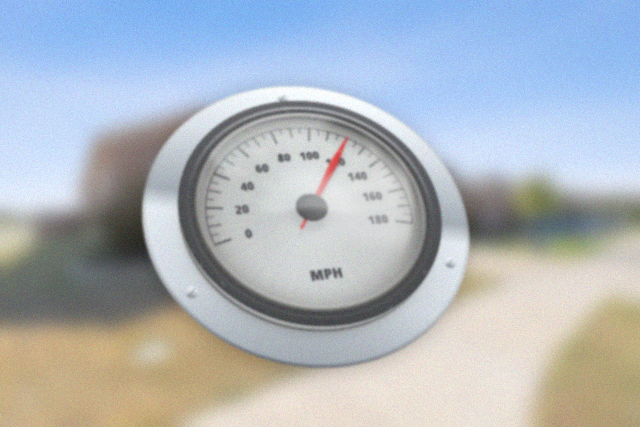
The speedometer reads mph 120
